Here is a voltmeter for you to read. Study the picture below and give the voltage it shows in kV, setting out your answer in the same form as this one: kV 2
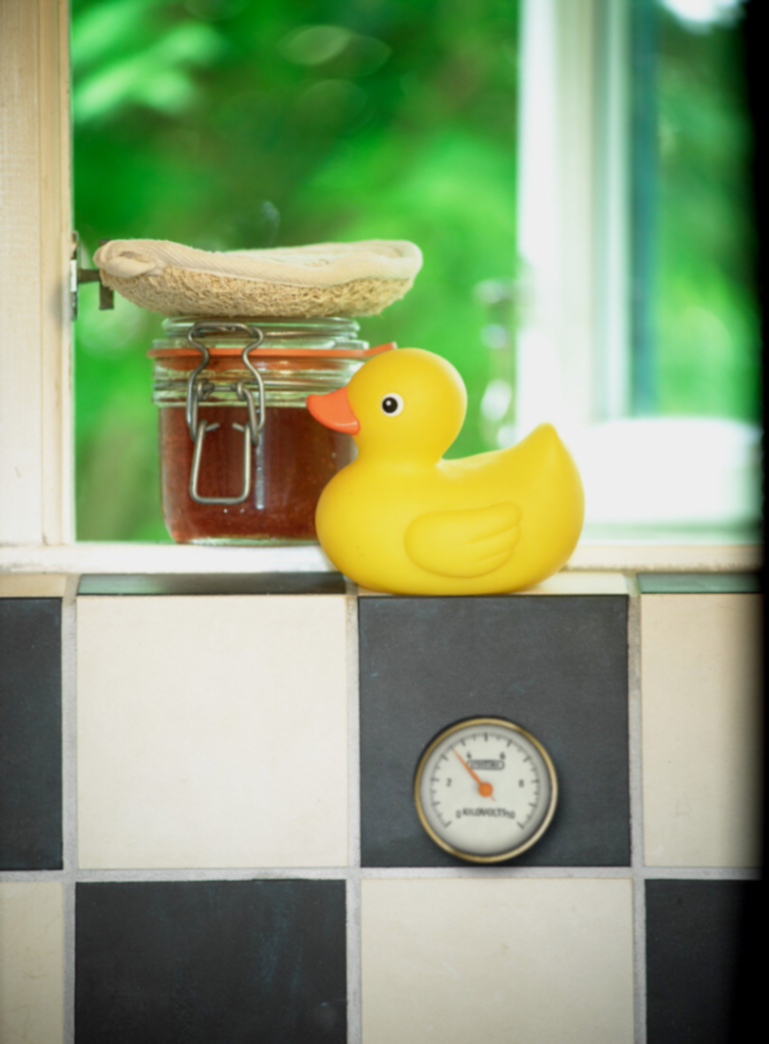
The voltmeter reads kV 3.5
